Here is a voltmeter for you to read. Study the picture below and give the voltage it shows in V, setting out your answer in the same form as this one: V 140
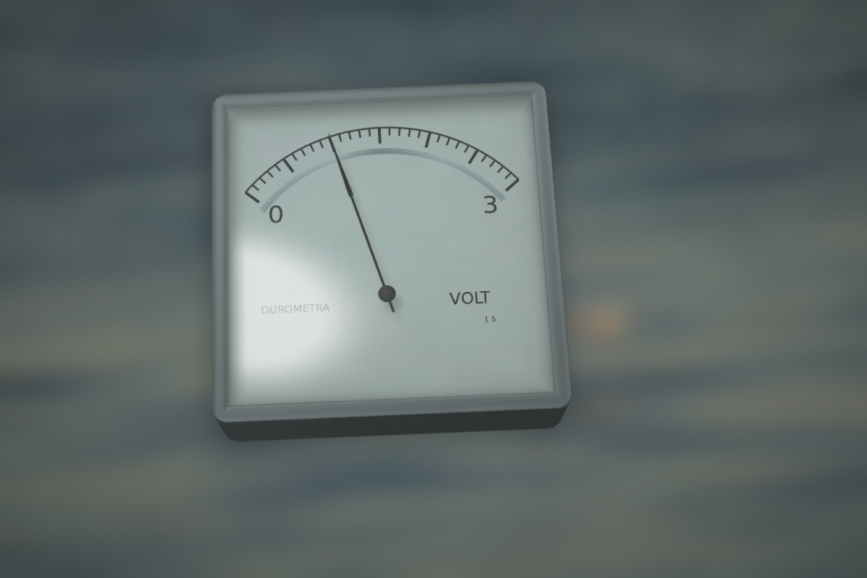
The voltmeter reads V 1
